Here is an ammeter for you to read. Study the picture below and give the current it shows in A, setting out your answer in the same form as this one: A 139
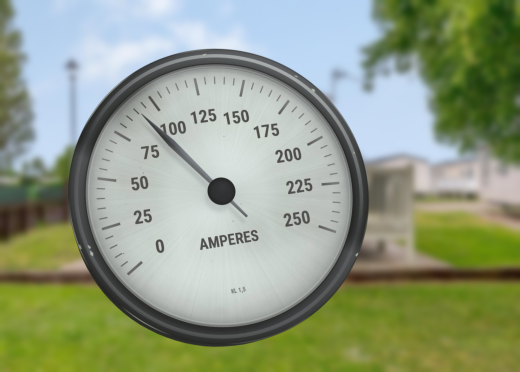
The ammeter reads A 90
